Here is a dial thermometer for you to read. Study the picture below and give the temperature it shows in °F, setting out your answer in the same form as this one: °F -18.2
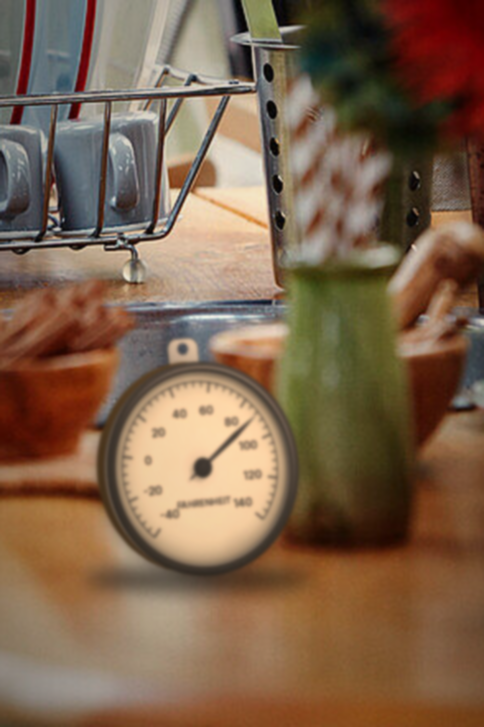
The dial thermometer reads °F 88
